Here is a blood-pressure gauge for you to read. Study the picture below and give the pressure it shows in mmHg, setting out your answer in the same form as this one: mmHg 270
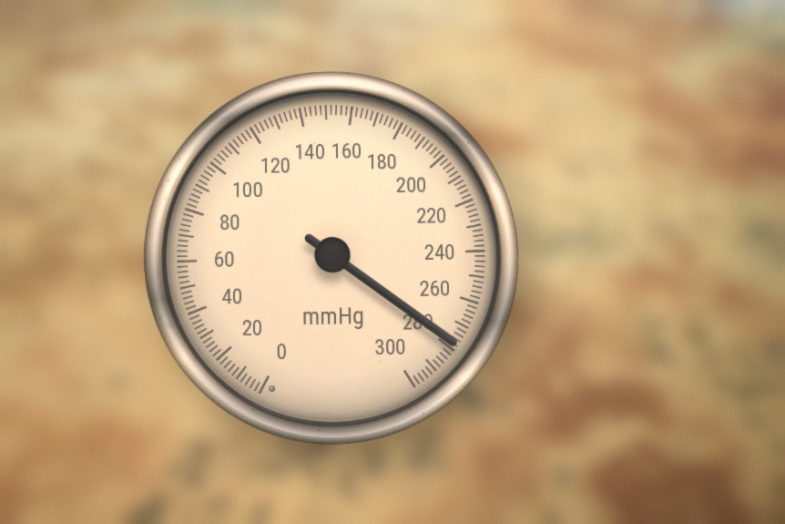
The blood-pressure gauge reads mmHg 278
